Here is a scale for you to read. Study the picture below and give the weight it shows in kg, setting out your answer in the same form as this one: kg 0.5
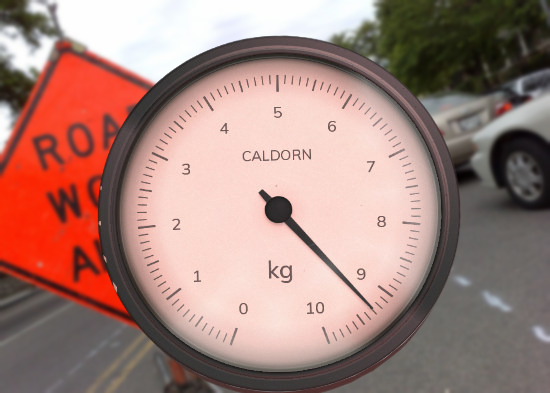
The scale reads kg 9.3
